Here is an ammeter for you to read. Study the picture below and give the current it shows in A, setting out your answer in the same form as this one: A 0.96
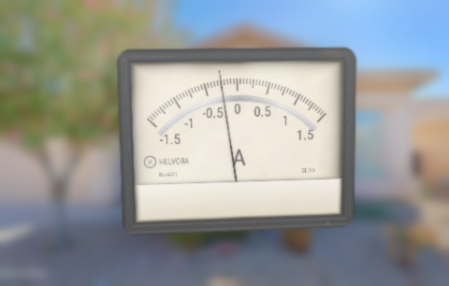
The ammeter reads A -0.25
